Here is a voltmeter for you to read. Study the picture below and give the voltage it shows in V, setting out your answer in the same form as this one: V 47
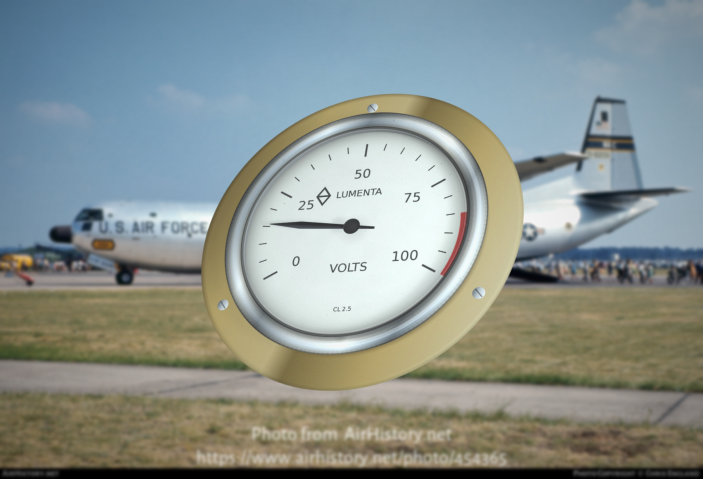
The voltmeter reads V 15
